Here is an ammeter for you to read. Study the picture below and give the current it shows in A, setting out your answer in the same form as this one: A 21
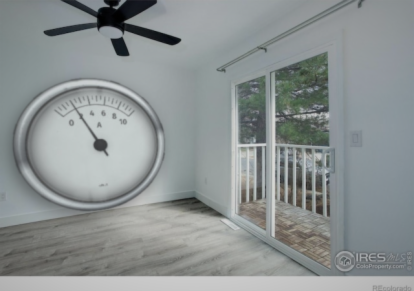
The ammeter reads A 2
